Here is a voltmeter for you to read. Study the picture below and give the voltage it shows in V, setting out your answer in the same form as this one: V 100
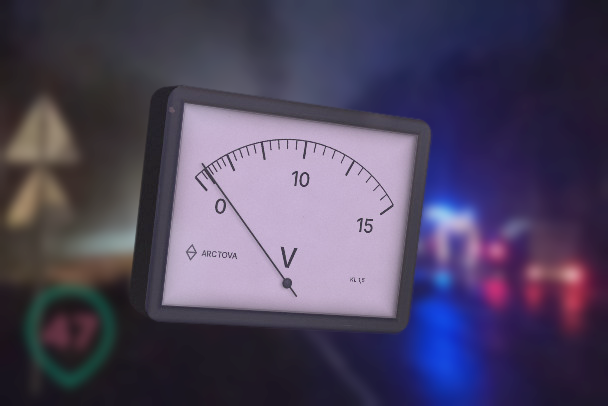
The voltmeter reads V 2.5
